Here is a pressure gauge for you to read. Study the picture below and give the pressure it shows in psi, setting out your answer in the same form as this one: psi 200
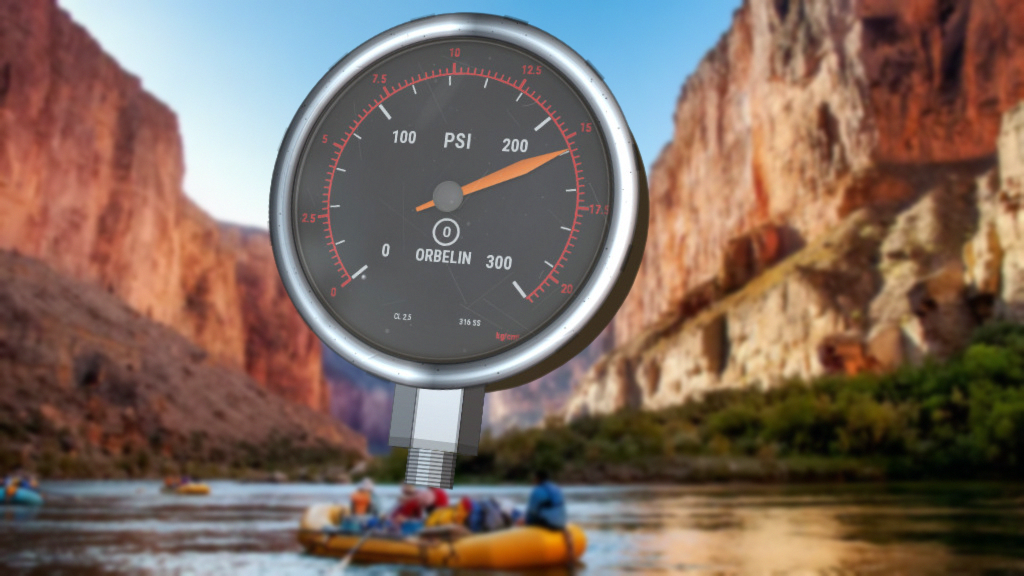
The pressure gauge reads psi 220
